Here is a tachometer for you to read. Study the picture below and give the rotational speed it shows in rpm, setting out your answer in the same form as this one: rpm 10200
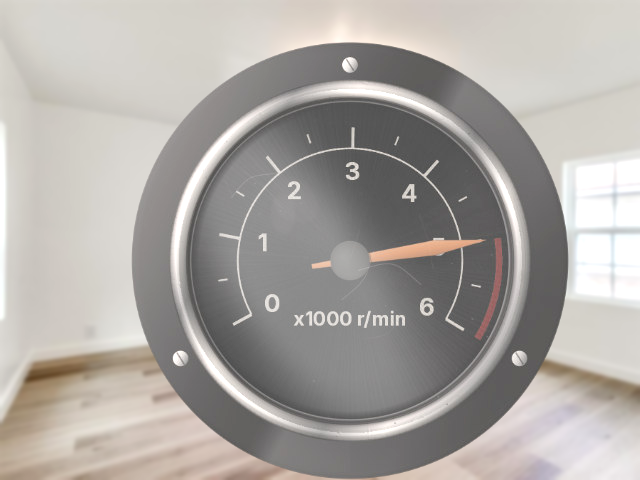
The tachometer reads rpm 5000
